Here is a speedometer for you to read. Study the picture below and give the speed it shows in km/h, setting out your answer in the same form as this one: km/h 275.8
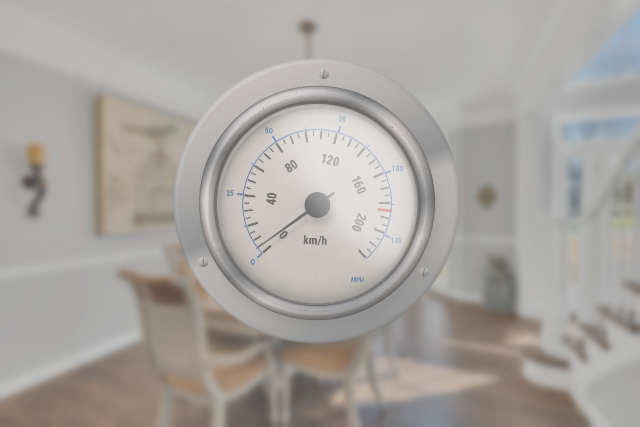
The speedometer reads km/h 5
